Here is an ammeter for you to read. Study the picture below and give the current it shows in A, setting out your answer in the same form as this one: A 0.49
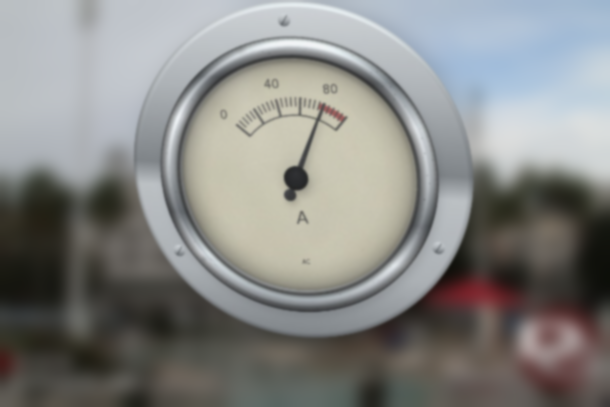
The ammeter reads A 80
